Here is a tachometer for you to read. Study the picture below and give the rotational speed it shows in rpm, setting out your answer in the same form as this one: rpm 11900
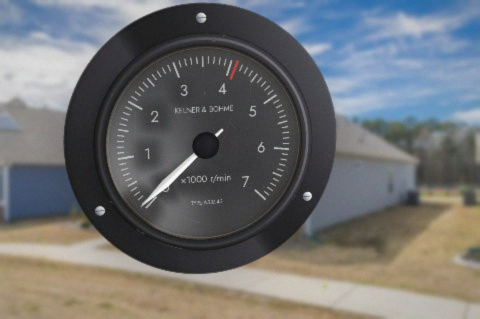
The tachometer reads rpm 100
